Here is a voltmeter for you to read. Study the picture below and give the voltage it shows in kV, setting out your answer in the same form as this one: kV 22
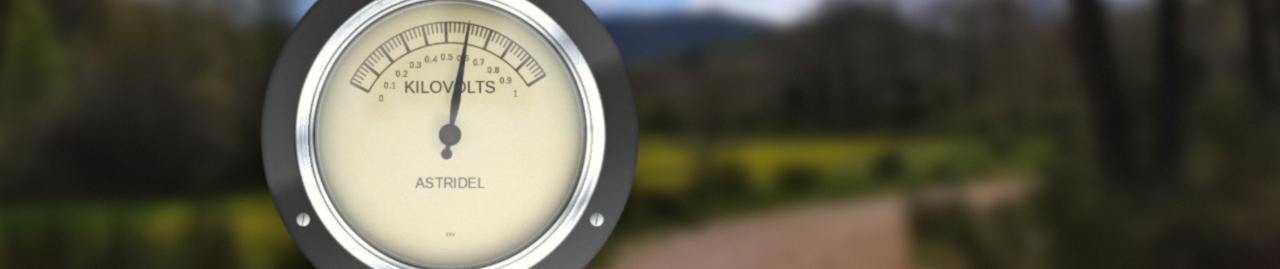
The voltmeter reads kV 0.6
